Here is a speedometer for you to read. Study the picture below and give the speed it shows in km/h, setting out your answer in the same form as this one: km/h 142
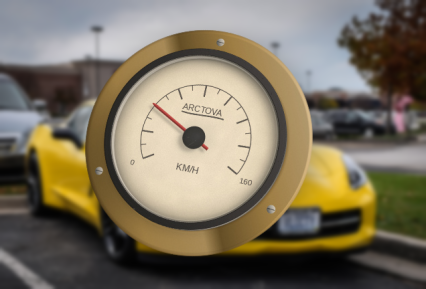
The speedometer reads km/h 40
